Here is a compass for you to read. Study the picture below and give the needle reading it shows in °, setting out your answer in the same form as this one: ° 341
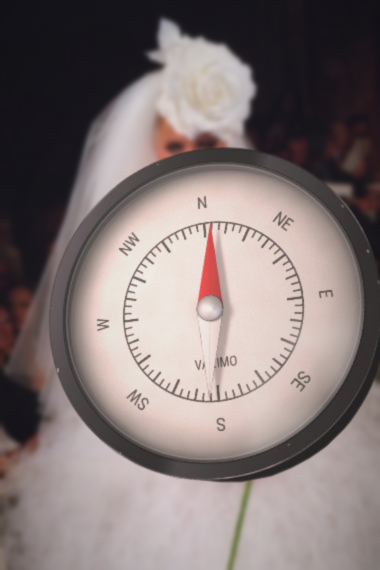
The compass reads ° 5
